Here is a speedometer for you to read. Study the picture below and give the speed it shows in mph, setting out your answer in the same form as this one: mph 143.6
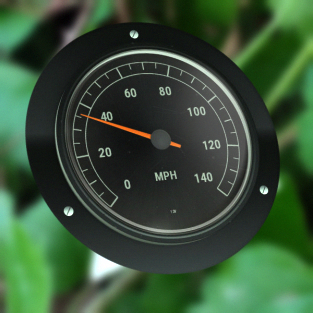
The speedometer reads mph 35
